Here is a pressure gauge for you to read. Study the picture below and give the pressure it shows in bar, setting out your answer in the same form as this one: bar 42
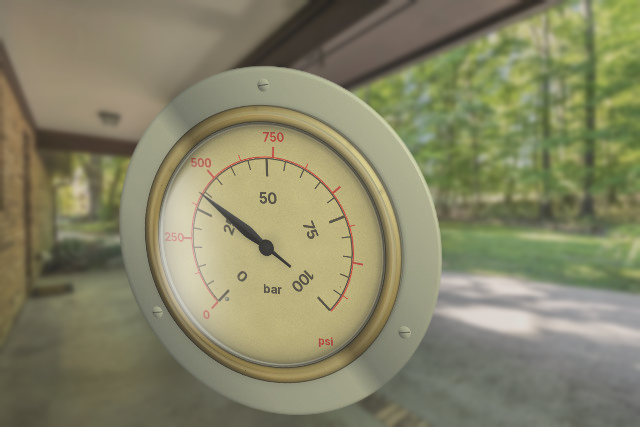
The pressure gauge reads bar 30
